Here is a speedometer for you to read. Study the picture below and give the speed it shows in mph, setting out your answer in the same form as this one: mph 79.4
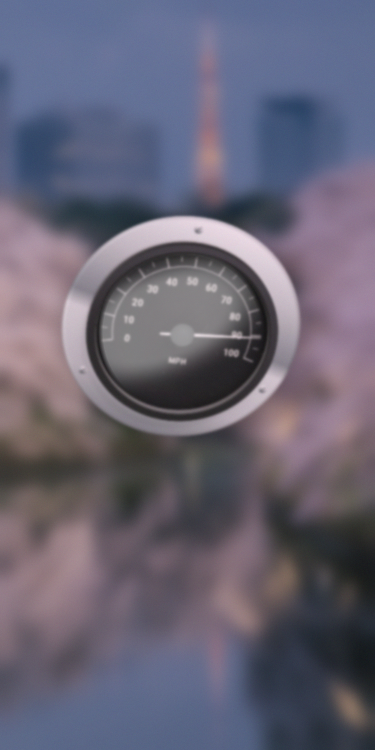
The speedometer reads mph 90
